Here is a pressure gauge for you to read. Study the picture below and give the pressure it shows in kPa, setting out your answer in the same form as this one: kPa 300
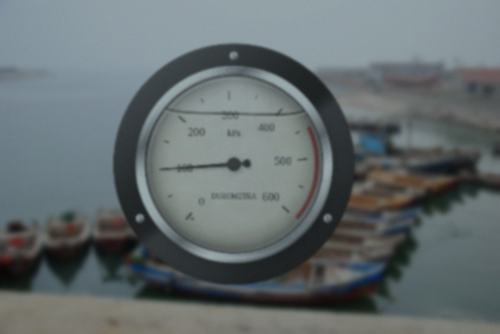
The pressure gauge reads kPa 100
